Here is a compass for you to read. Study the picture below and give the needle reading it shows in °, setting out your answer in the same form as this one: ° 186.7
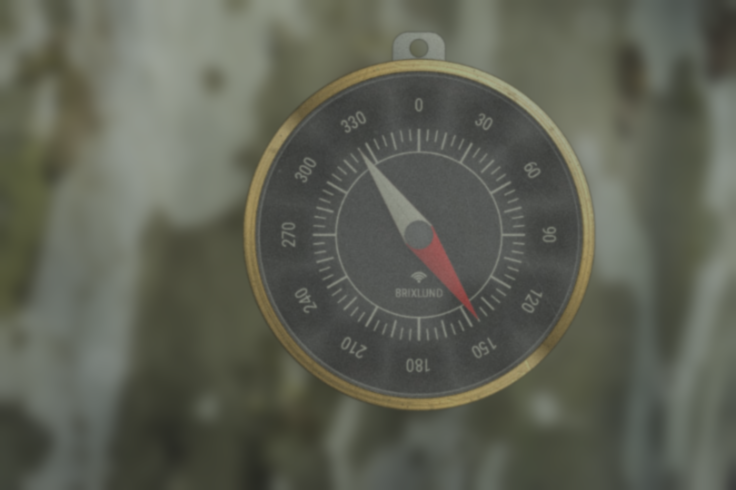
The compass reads ° 145
